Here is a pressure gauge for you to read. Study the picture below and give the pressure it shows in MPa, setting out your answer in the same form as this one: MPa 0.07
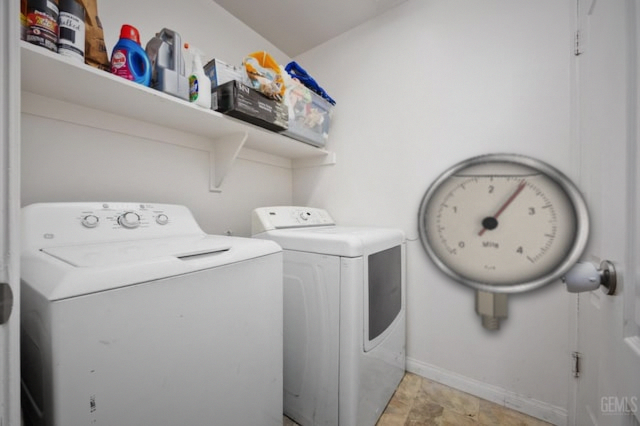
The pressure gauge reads MPa 2.5
